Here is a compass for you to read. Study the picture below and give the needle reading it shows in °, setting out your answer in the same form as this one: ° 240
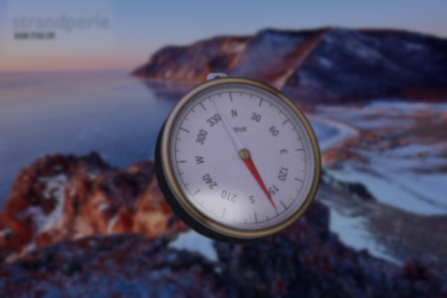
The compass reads ° 160
